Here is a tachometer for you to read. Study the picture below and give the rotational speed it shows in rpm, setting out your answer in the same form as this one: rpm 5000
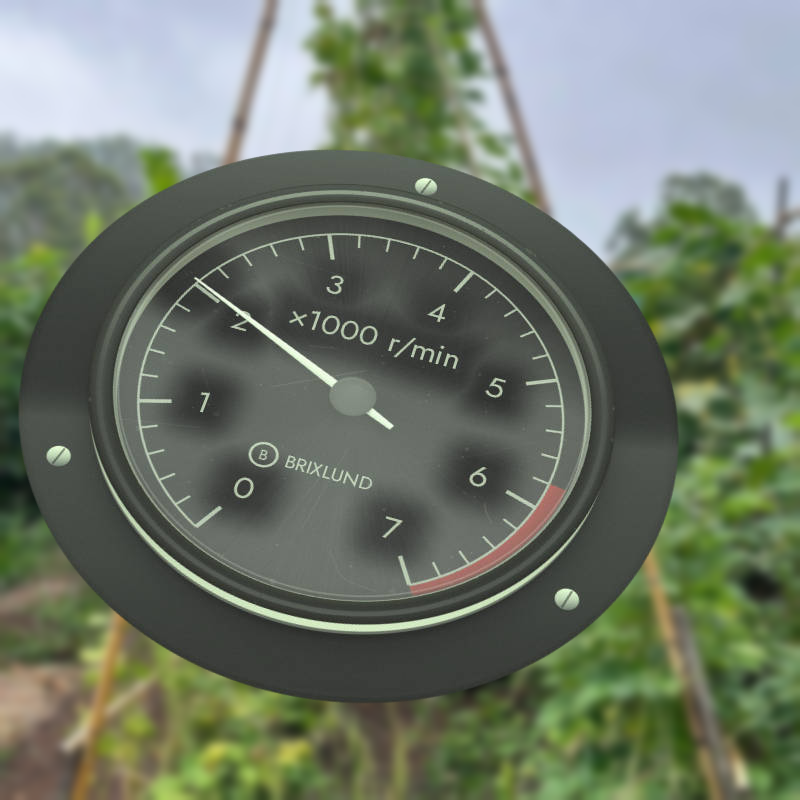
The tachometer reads rpm 2000
